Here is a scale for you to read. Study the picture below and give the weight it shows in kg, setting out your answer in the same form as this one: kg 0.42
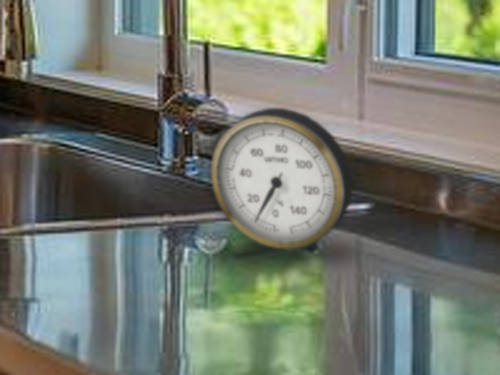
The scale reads kg 10
